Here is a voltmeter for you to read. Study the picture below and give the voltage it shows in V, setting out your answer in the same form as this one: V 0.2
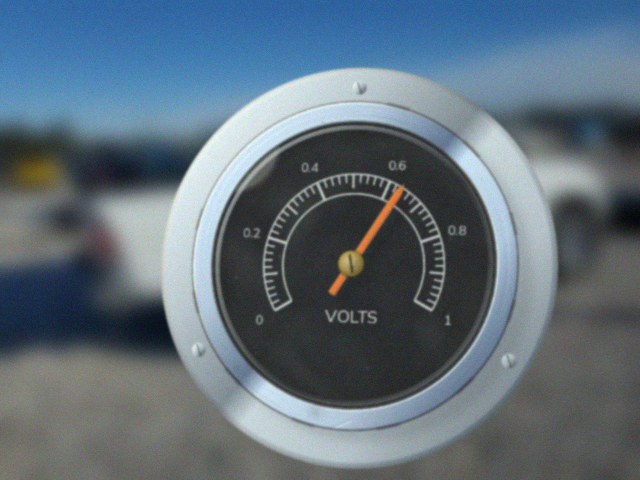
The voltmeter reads V 0.64
